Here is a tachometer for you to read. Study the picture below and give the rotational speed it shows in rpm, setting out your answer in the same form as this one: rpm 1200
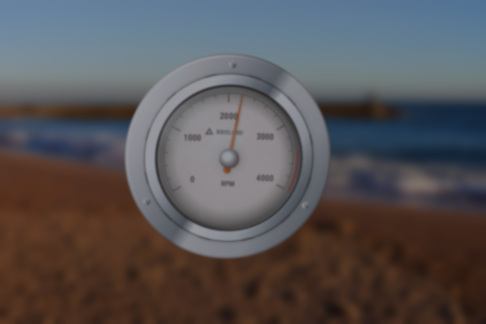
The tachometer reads rpm 2200
